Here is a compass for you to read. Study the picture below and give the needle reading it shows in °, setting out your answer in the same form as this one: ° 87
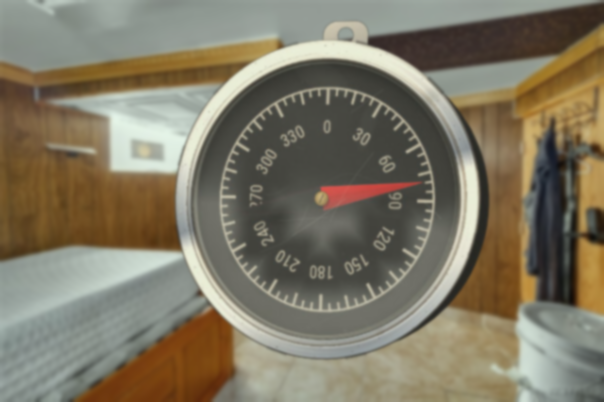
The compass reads ° 80
